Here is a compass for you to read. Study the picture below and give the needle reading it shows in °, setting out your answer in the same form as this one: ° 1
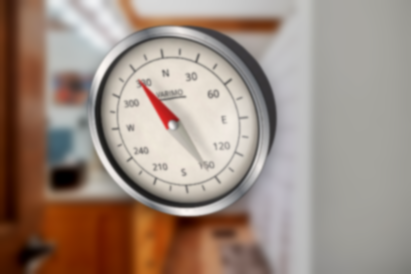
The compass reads ° 330
